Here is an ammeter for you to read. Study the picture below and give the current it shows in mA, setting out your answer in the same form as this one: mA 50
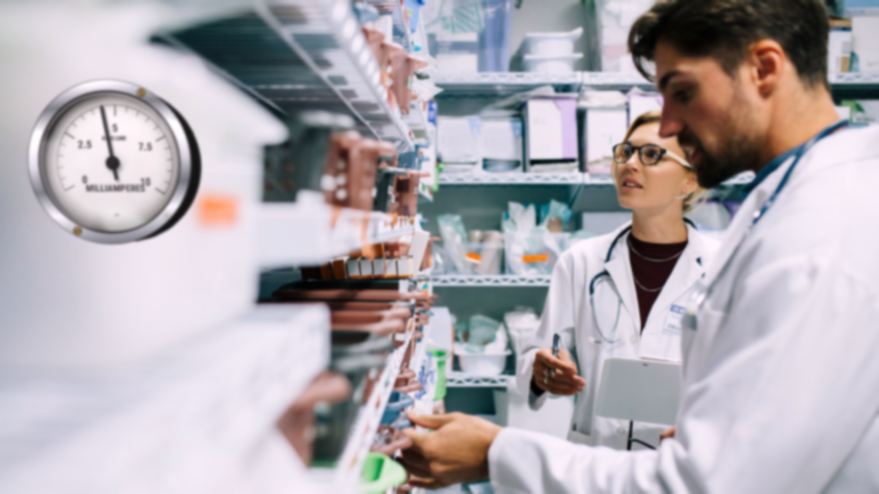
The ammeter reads mA 4.5
